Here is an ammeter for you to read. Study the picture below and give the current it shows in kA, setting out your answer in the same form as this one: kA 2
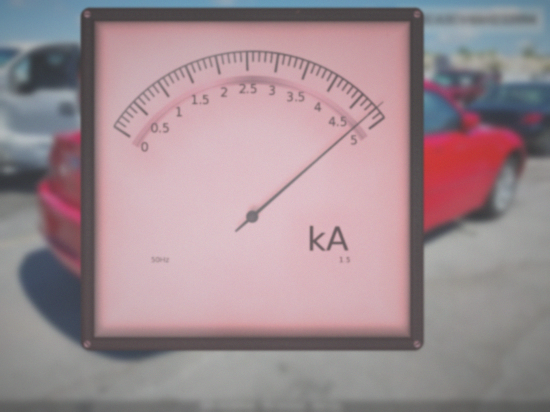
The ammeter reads kA 4.8
